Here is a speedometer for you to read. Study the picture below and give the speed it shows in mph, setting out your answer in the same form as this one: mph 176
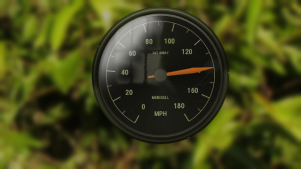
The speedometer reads mph 140
